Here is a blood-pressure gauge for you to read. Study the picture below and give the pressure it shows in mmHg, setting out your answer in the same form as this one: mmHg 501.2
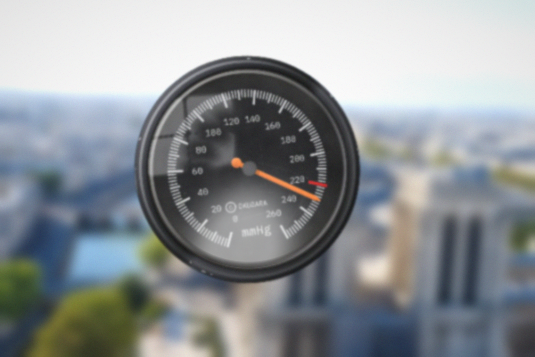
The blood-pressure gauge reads mmHg 230
